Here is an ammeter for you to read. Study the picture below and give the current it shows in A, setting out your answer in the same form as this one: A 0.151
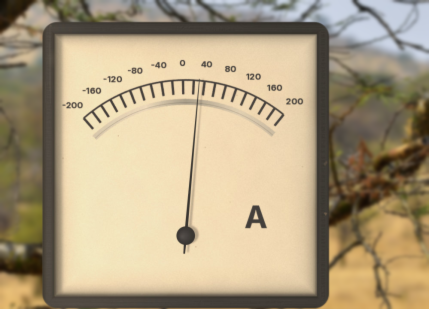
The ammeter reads A 30
